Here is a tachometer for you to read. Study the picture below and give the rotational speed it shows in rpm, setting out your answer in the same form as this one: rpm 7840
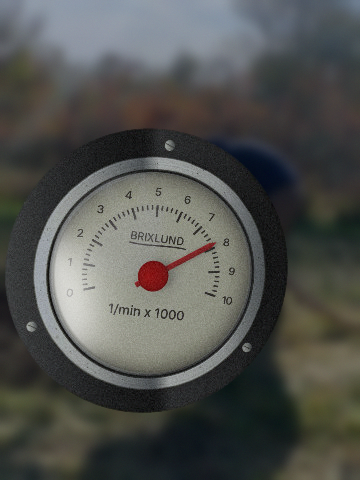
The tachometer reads rpm 7800
